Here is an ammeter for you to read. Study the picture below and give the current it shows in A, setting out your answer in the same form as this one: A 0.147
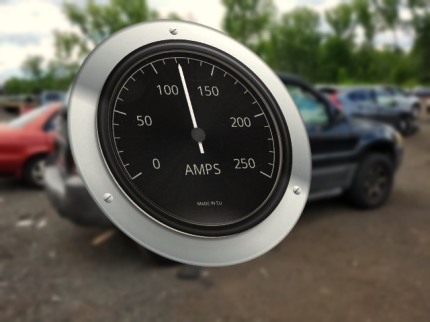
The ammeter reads A 120
